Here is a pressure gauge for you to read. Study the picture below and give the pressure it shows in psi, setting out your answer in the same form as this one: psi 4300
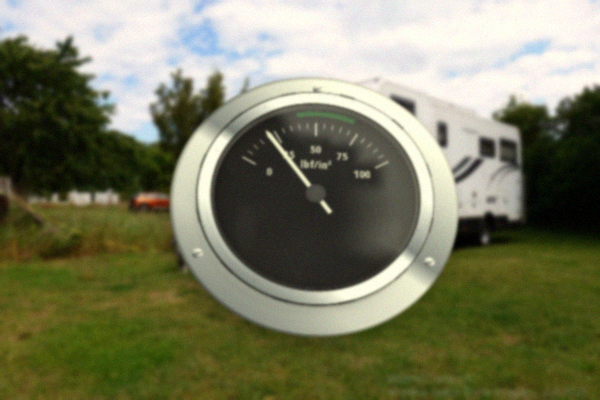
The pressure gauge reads psi 20
